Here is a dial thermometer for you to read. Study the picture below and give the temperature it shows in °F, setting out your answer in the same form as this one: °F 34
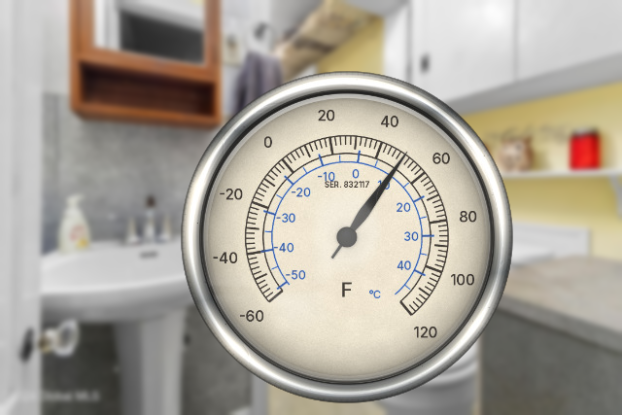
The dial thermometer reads °F 50
